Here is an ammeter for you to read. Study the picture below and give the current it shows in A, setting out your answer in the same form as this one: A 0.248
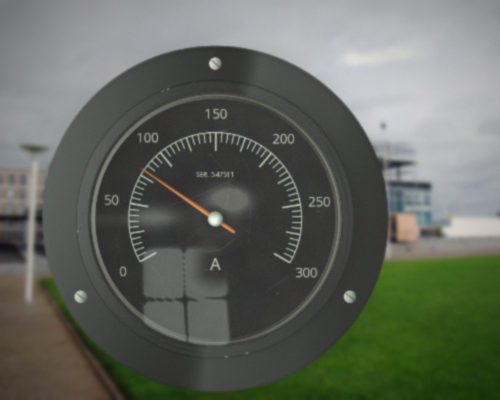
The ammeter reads A 80
